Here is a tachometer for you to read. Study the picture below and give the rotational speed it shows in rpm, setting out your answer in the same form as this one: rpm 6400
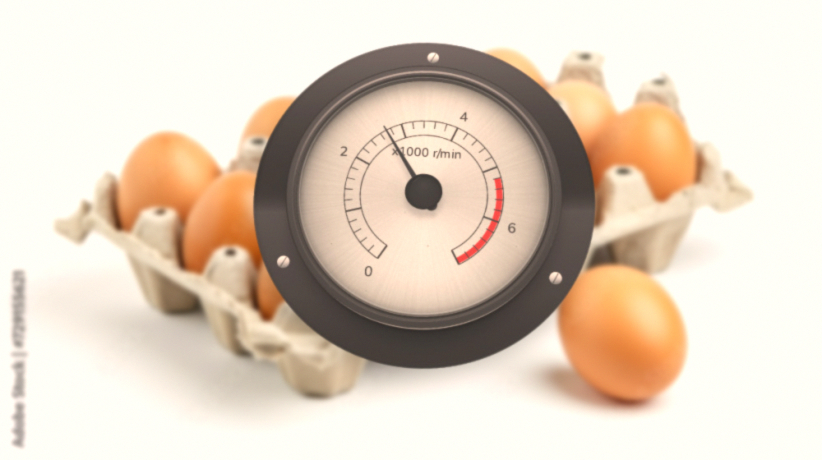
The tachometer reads rpm 2700
